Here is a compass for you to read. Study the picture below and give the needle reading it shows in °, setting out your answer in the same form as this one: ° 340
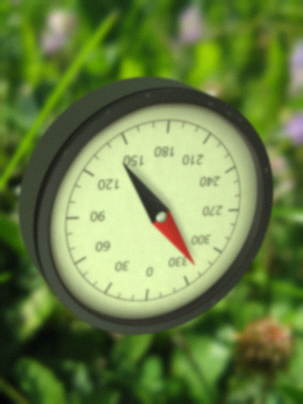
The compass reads ° 320
